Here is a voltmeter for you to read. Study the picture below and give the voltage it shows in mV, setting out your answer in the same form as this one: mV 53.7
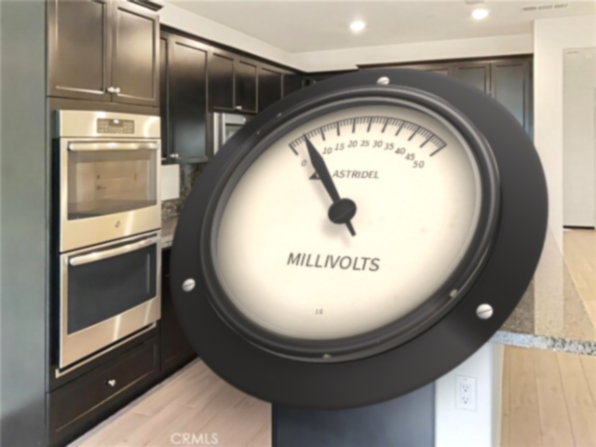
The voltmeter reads mV 5
